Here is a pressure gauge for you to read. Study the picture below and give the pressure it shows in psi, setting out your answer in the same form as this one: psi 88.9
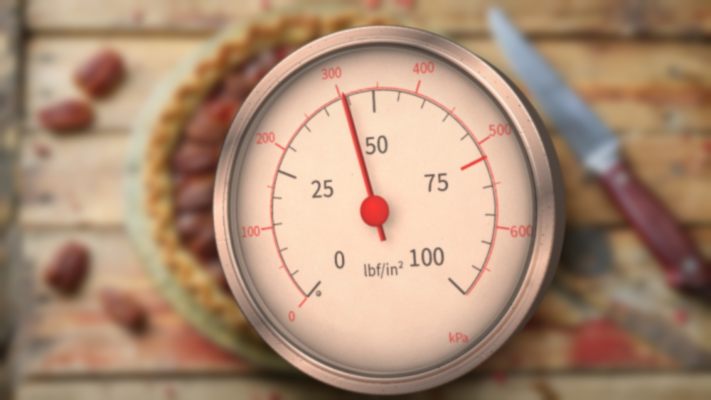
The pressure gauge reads psi 45
